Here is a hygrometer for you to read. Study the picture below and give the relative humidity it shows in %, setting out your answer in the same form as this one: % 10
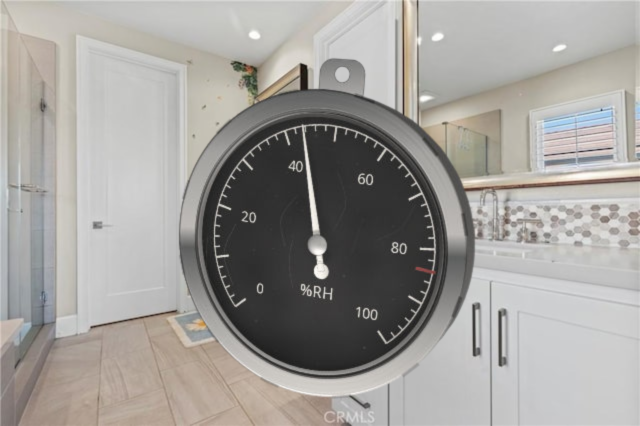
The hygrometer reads % 44
